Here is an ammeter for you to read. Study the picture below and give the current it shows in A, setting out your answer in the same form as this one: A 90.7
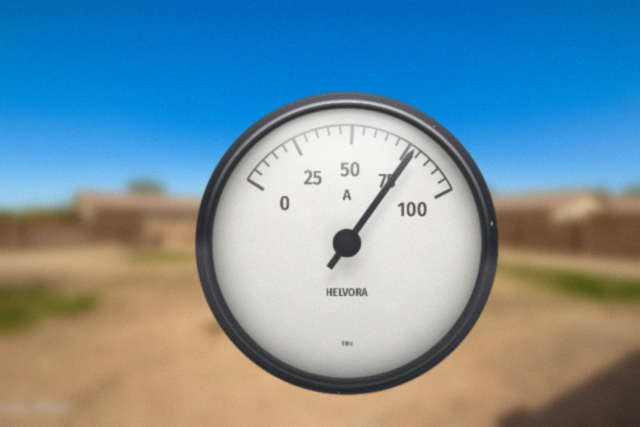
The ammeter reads A 77.5
